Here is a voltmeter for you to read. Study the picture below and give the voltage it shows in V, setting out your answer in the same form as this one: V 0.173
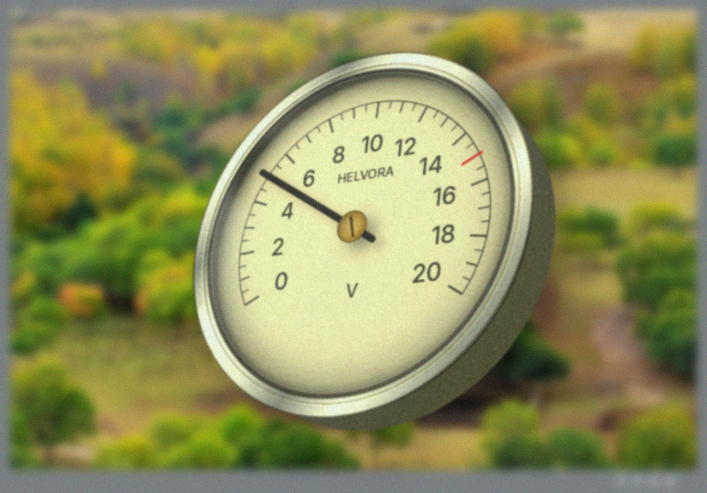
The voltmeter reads V 5
